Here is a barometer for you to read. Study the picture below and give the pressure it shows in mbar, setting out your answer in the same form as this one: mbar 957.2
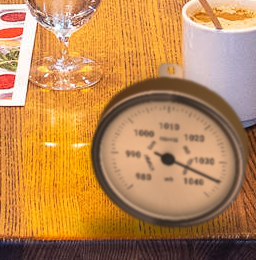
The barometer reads mbar 1035
